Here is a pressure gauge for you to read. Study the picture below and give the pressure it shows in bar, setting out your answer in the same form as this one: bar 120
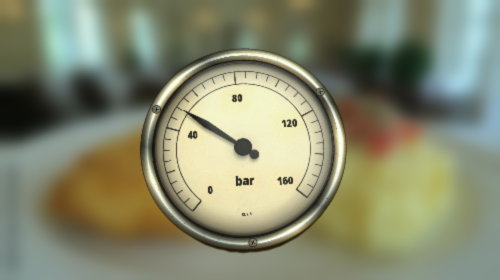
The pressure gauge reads bar 50
